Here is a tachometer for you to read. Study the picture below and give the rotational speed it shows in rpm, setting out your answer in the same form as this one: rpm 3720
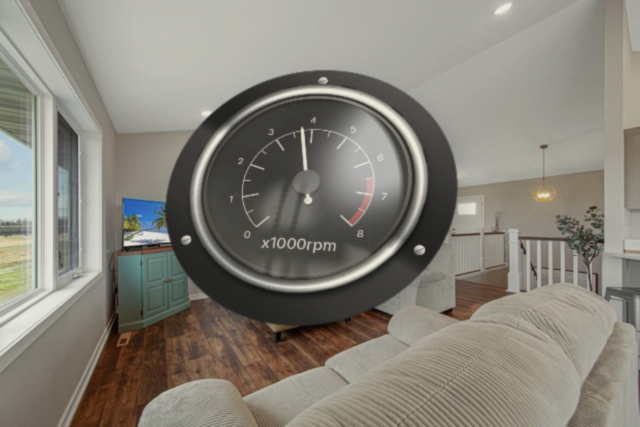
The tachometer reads rpm 3750
